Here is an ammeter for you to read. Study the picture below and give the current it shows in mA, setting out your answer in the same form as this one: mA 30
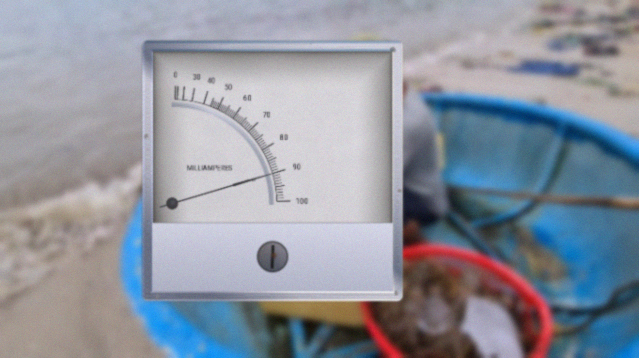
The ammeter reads mA 90
